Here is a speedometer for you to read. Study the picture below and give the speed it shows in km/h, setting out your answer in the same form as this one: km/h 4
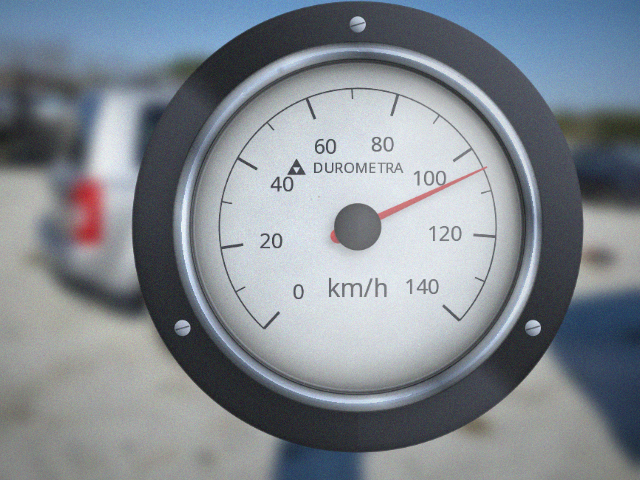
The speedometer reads km/h 105
